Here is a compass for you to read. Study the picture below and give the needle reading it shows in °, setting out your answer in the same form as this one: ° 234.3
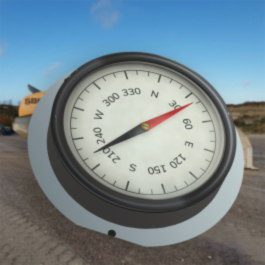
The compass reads ° 40
